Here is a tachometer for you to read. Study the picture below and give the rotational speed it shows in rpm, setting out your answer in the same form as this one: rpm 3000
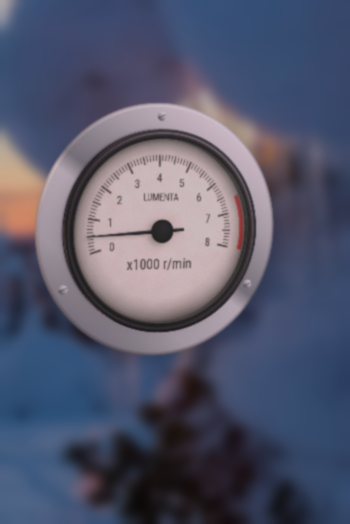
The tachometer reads rpm 500
